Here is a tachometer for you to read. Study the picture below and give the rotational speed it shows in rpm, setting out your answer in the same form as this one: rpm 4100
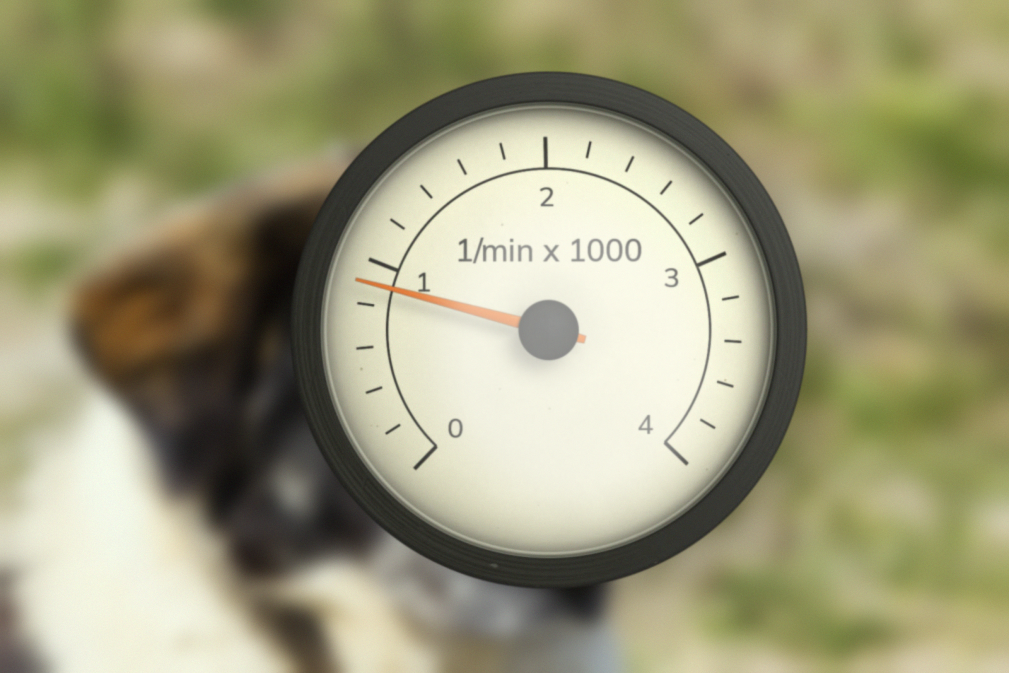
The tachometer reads rpm 900
